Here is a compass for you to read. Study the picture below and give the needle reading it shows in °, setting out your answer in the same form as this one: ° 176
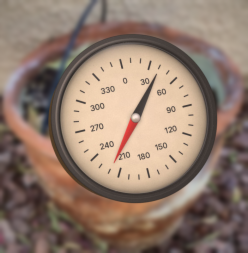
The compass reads ° 220
